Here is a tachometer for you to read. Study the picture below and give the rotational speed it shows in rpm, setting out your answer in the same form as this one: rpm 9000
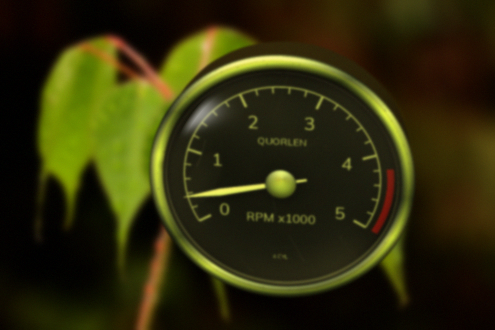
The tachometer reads rpm 400
